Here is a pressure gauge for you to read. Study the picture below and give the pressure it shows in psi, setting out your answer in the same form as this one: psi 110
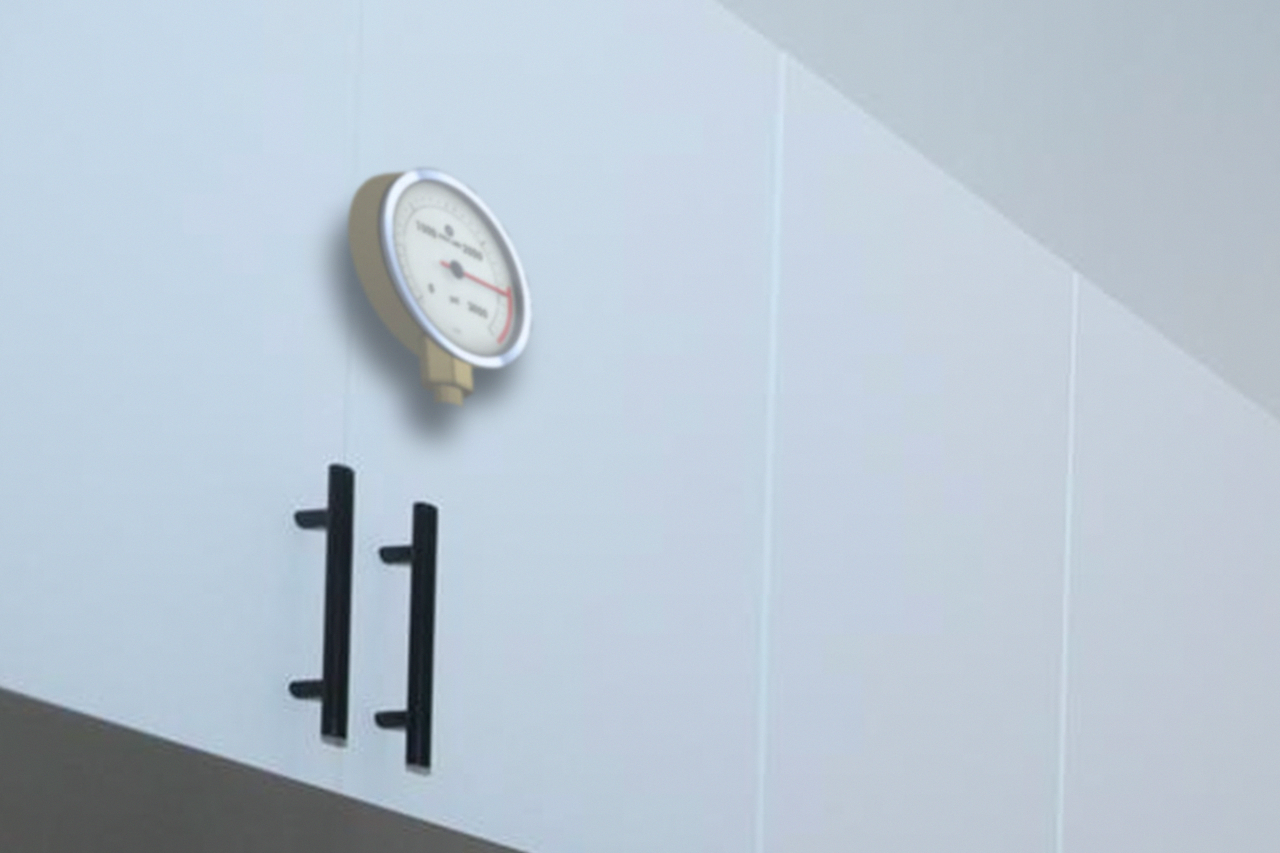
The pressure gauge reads psi 2500
